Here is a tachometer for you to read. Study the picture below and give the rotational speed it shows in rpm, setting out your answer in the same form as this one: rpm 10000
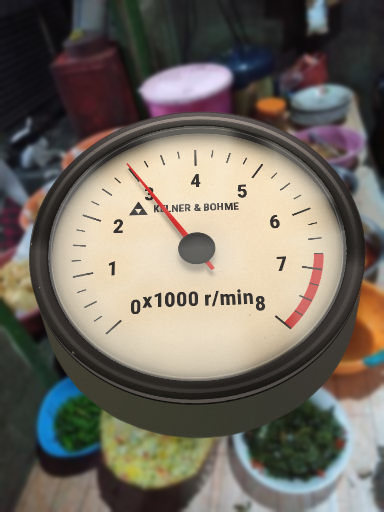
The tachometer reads rpm 3000
